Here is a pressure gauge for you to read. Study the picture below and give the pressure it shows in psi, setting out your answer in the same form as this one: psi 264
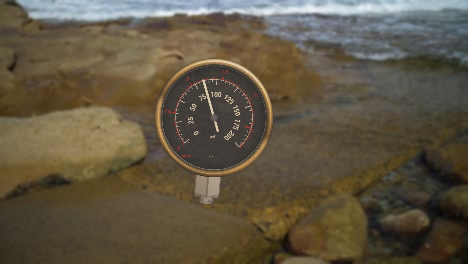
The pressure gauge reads psi 85
